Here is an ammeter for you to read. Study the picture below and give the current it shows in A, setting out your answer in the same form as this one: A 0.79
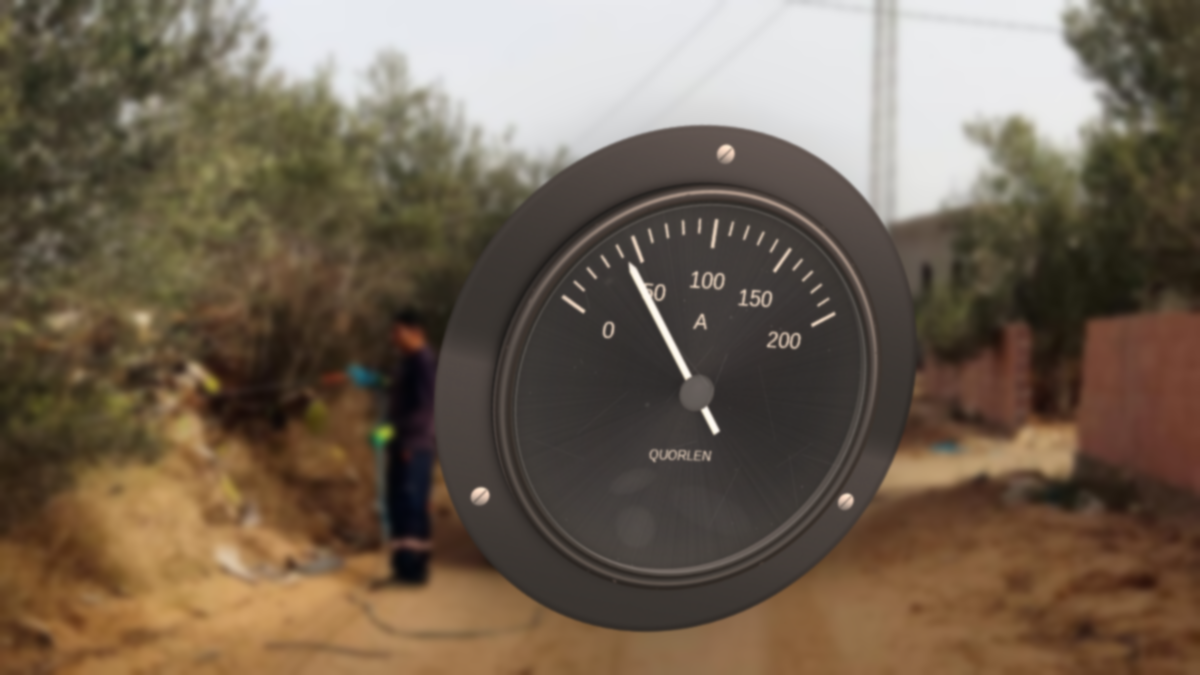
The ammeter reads A 40
